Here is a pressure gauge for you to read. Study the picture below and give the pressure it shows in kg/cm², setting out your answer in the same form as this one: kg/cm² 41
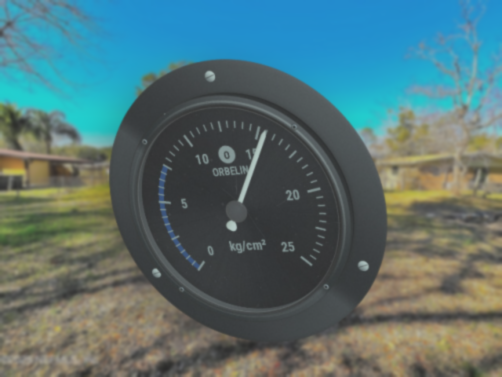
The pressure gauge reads kg/cm² 15.5
